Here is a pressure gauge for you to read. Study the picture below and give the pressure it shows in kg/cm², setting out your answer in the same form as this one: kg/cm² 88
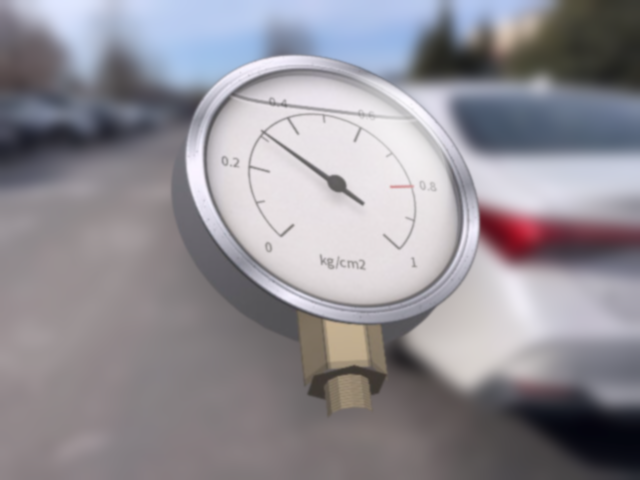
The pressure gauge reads kg/cm² 0.3
